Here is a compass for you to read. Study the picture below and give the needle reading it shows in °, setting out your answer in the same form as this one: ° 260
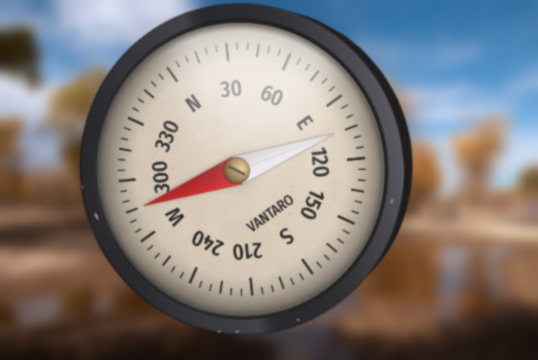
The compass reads ° 285
